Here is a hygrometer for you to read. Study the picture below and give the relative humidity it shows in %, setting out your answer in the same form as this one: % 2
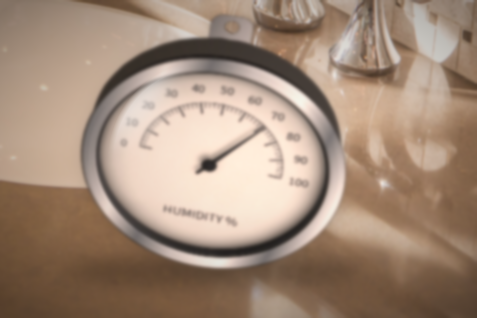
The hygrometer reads % 70
